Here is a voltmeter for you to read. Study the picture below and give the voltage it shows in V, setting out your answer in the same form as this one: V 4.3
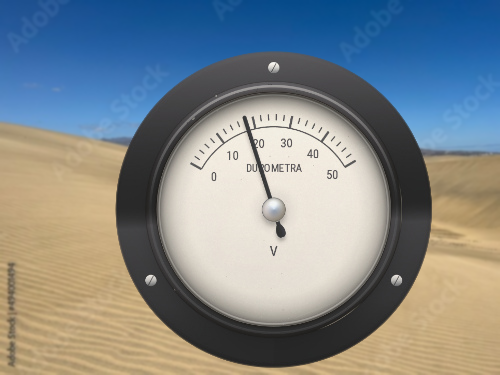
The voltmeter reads V 18
